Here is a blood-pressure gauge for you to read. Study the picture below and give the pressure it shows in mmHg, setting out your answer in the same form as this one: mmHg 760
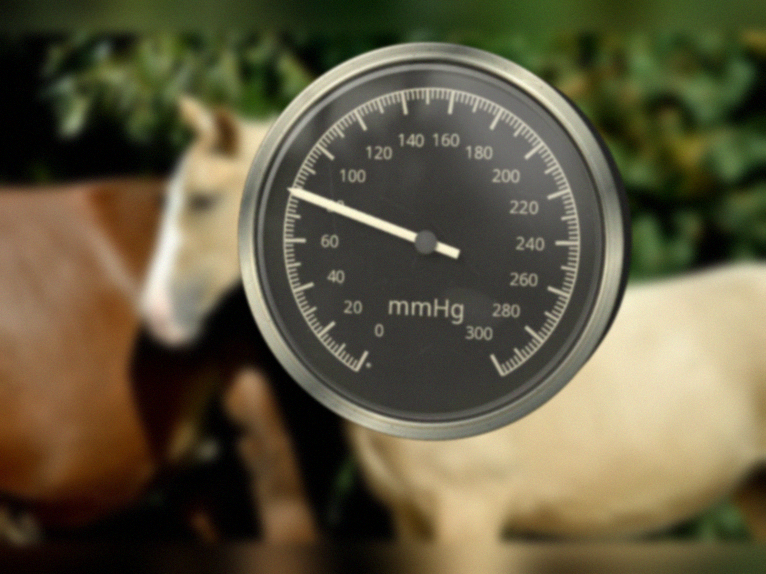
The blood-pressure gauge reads mmHg 80
